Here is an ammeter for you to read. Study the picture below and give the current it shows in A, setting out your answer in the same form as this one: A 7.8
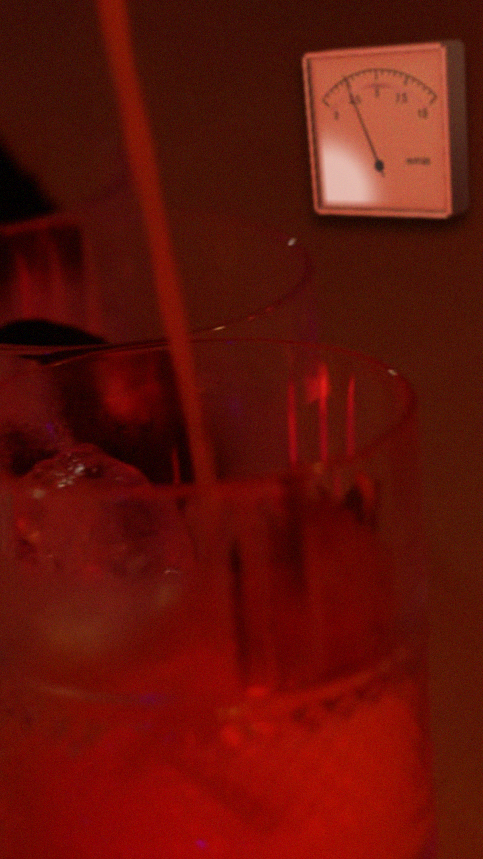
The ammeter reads A 2.5
